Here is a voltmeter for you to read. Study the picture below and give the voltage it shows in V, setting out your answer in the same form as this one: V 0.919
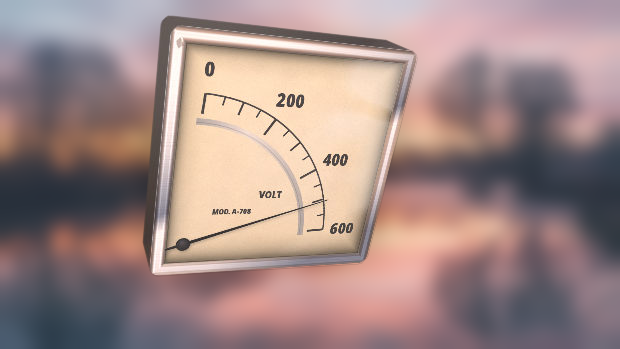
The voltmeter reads V 500
